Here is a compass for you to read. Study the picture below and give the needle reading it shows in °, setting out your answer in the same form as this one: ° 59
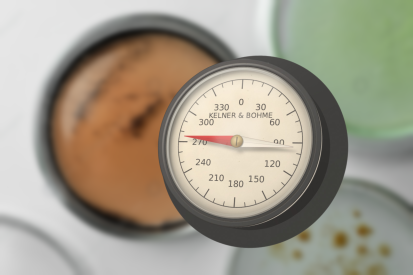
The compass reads ° 275
